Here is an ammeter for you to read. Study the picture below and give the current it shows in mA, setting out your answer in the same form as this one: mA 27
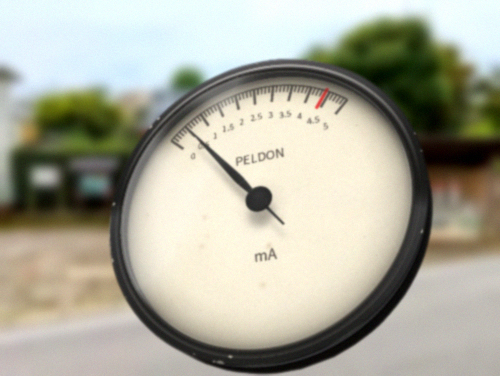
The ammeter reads mA 0.5
